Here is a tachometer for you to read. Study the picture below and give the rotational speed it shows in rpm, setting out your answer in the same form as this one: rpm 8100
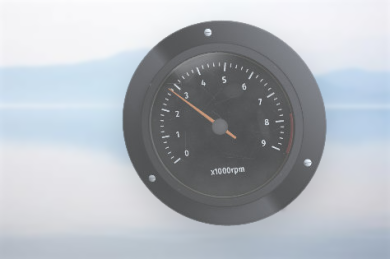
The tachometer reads rpm 2800
